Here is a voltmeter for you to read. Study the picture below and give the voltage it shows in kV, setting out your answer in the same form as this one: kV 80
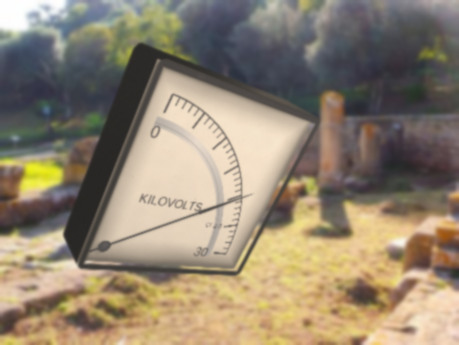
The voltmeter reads kV 20
